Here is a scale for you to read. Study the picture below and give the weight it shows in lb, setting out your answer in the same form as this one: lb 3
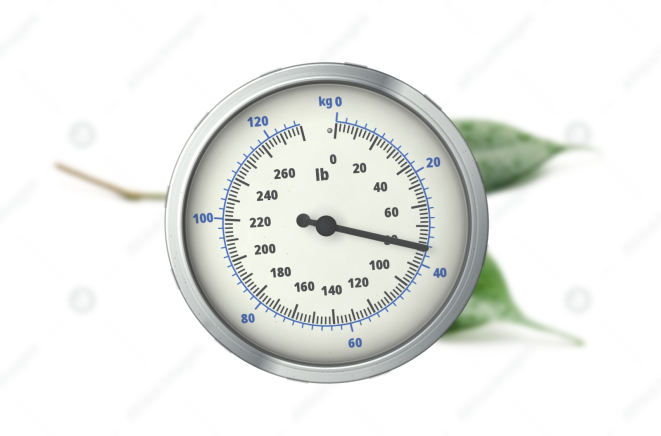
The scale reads lb 80
